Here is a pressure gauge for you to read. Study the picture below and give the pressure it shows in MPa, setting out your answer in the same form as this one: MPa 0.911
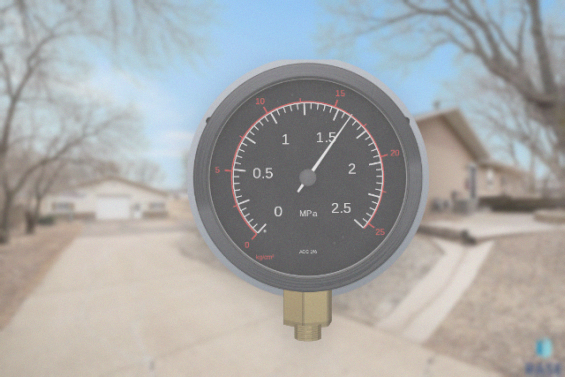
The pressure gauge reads MPa 1.6
